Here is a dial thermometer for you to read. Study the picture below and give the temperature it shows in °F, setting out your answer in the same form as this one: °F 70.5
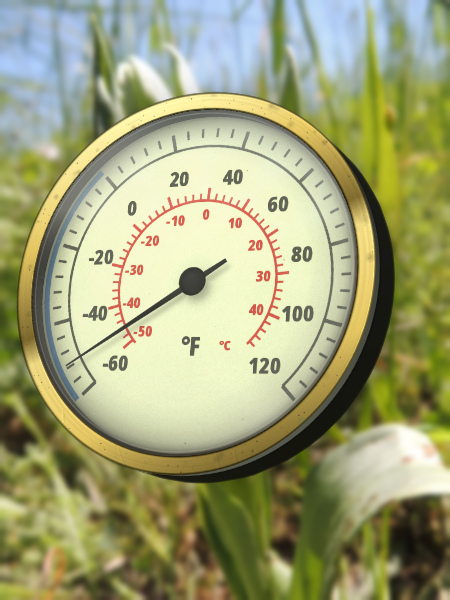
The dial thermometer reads °F -52
